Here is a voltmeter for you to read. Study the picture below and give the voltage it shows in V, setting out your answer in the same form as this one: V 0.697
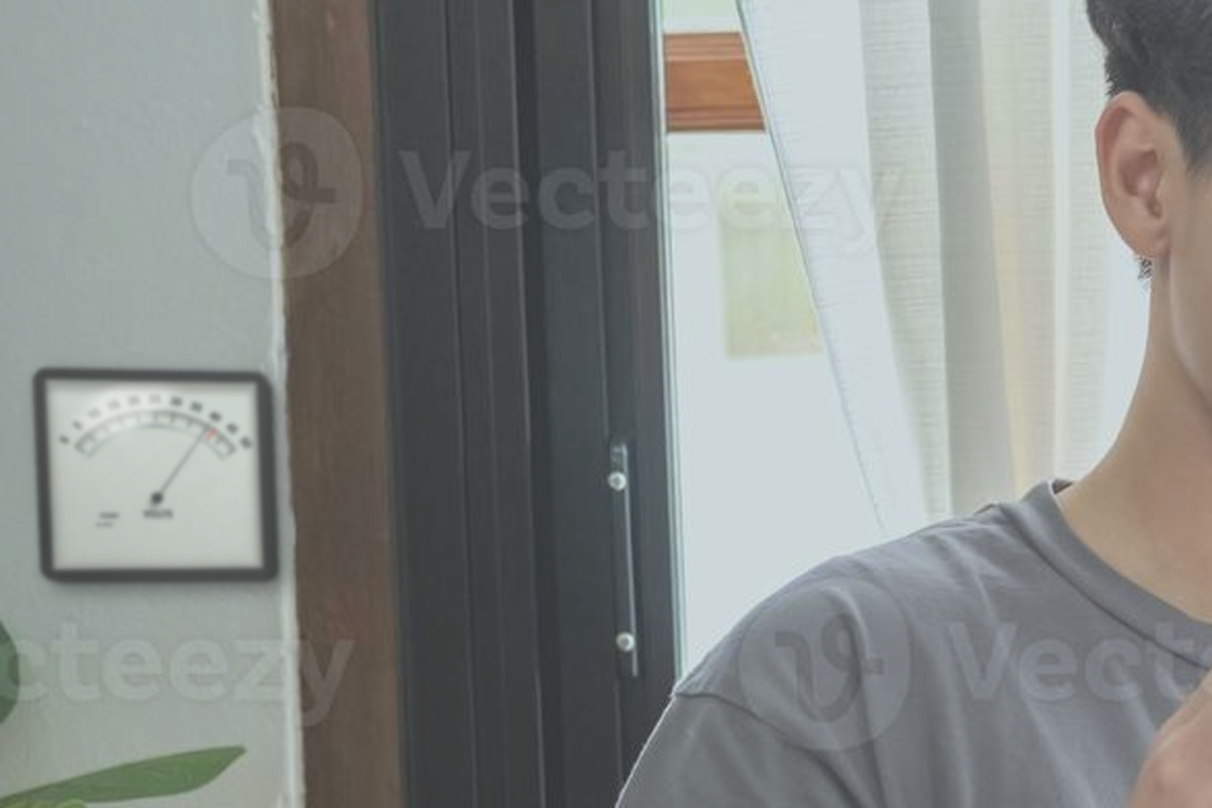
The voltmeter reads V 40
